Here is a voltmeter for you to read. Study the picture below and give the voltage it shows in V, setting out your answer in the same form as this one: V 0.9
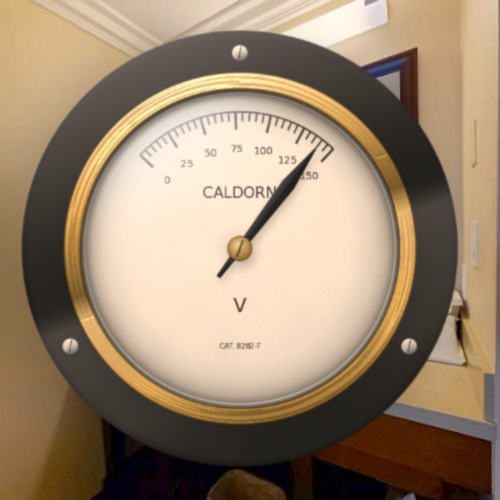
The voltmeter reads V 140
